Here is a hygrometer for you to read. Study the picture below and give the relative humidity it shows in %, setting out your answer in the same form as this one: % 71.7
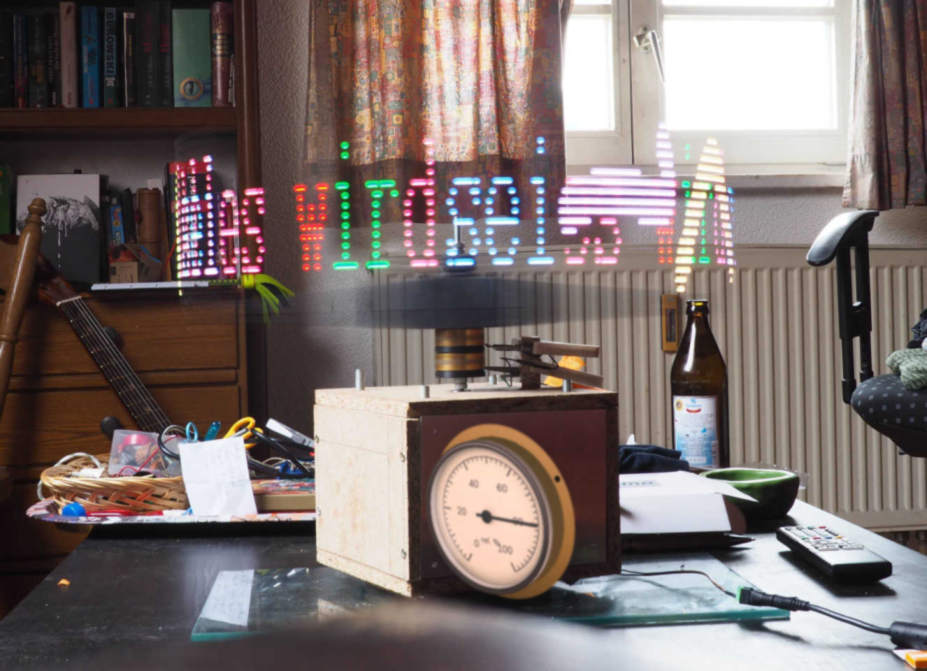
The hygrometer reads % 80
